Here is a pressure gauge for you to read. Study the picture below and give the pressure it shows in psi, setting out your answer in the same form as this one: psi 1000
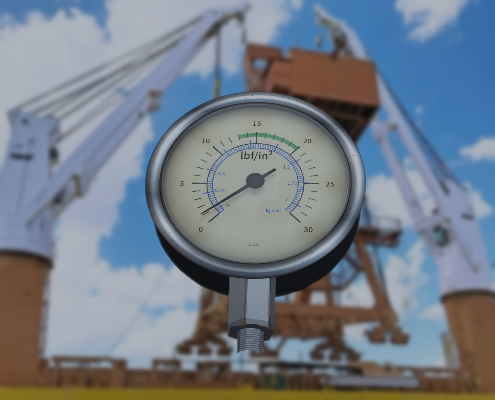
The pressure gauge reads psi 1
